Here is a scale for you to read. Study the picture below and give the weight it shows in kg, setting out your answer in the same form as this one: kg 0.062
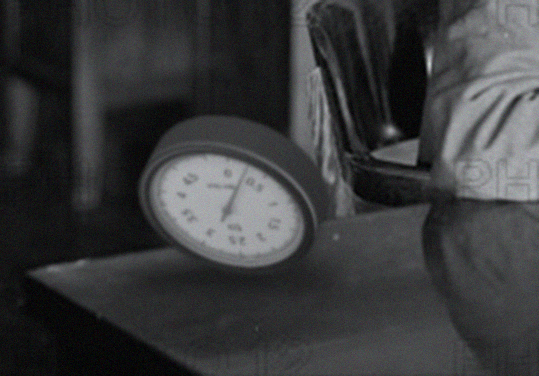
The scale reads kg 0.25
